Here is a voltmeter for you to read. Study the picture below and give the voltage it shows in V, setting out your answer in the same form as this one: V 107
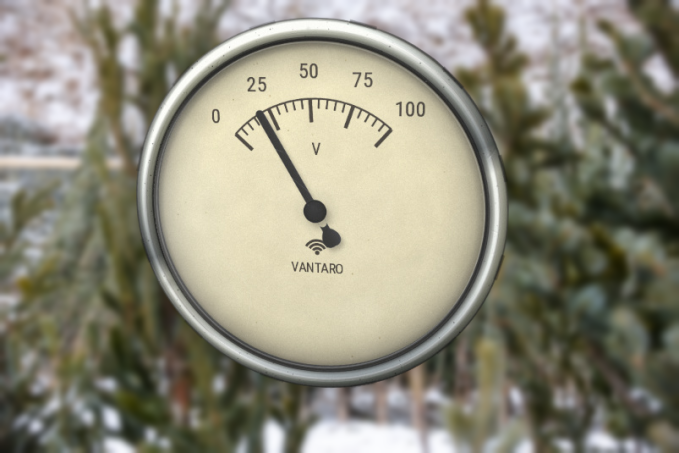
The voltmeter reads V 20
